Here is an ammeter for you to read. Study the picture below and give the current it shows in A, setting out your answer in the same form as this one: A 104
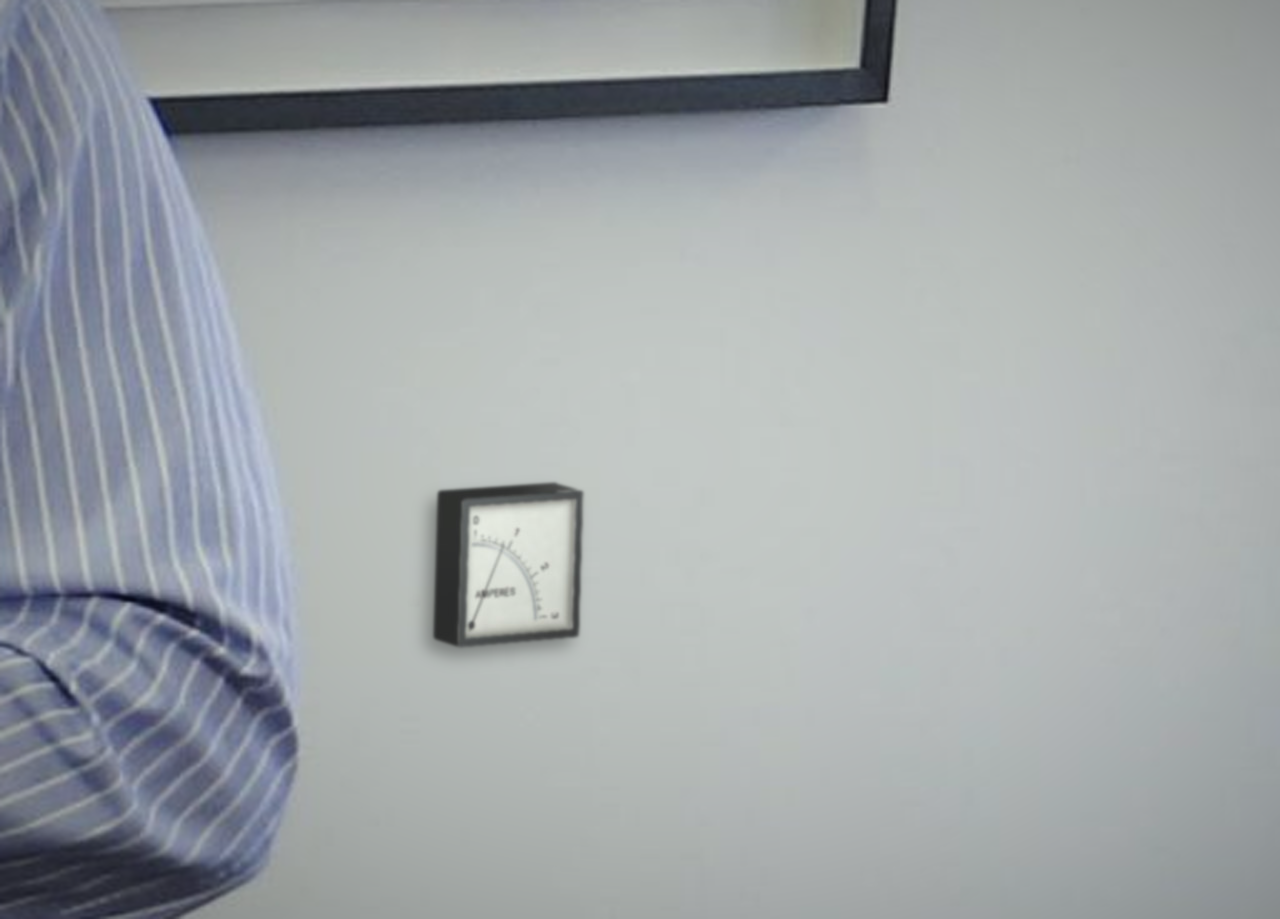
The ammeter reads A 0.8
